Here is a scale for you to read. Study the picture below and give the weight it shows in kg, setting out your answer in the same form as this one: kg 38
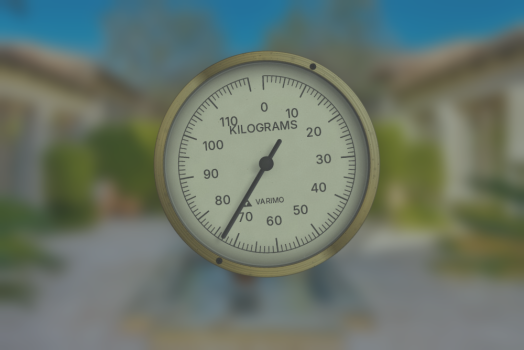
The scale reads kg 73
